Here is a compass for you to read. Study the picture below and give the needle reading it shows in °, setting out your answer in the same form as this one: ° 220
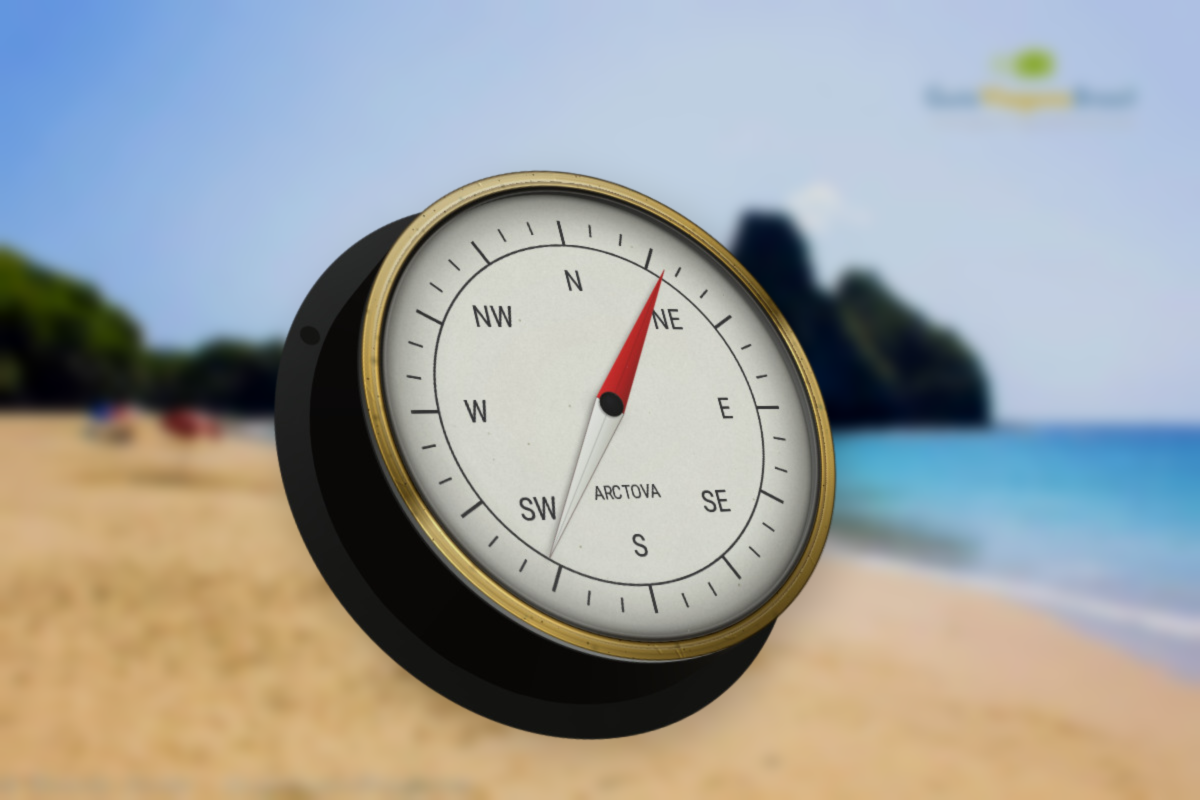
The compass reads ° 35
